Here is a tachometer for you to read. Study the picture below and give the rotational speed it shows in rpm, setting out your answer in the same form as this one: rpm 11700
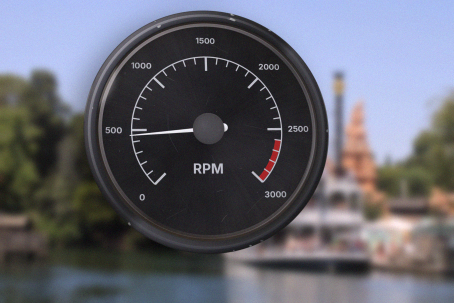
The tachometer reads rpm 450
